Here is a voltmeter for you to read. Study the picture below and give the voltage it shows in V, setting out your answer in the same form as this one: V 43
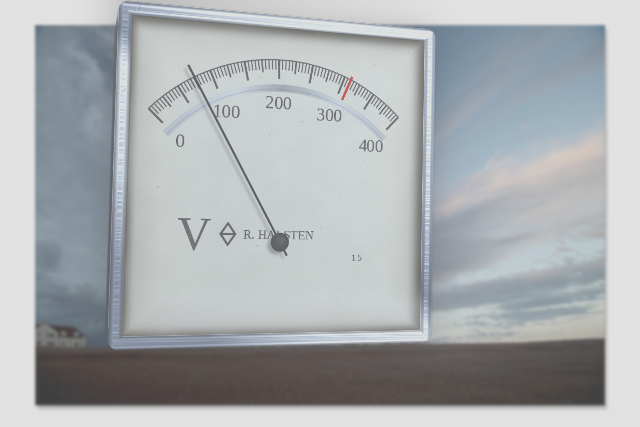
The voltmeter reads V 75
